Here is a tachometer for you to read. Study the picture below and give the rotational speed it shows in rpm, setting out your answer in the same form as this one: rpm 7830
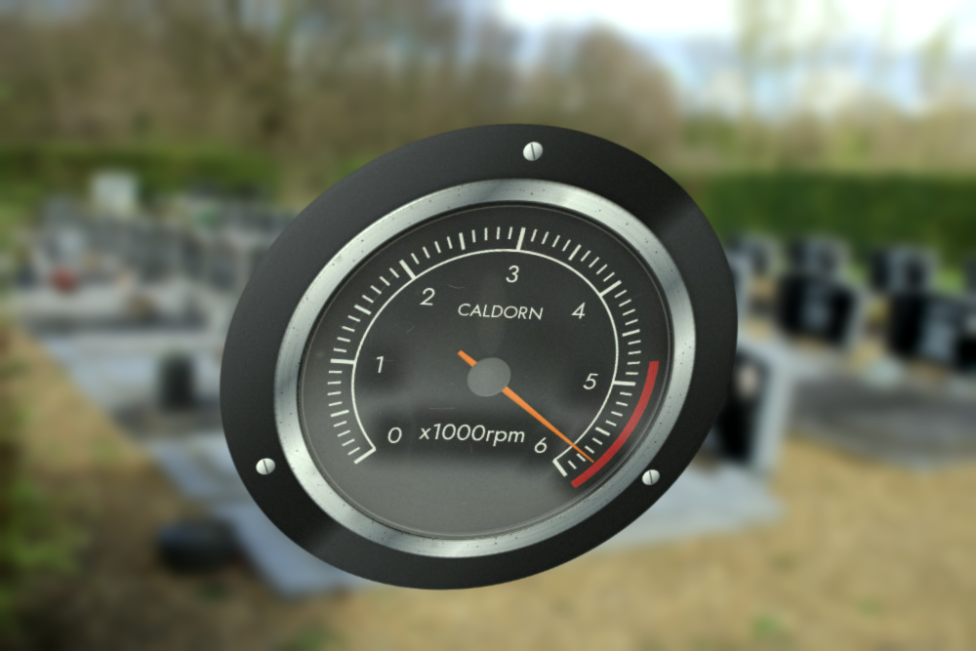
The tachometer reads rpm 5750
